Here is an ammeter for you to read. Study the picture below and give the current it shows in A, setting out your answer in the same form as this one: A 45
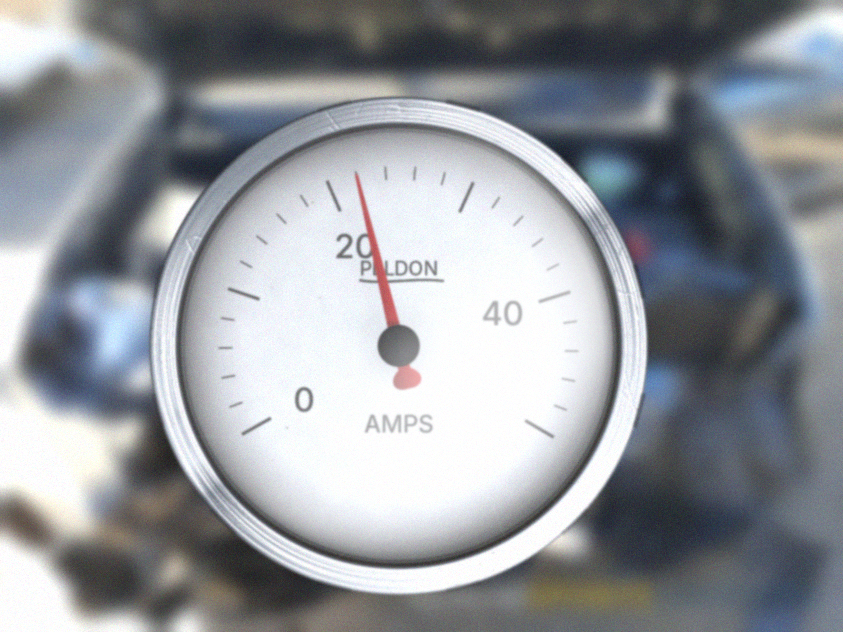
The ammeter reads A 22
